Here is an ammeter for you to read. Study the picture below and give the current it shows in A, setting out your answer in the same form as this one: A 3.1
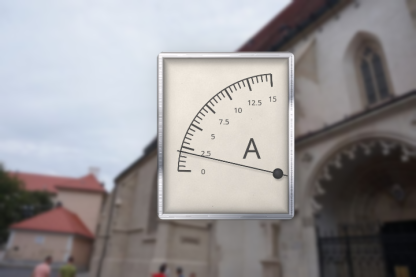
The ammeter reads A 2
